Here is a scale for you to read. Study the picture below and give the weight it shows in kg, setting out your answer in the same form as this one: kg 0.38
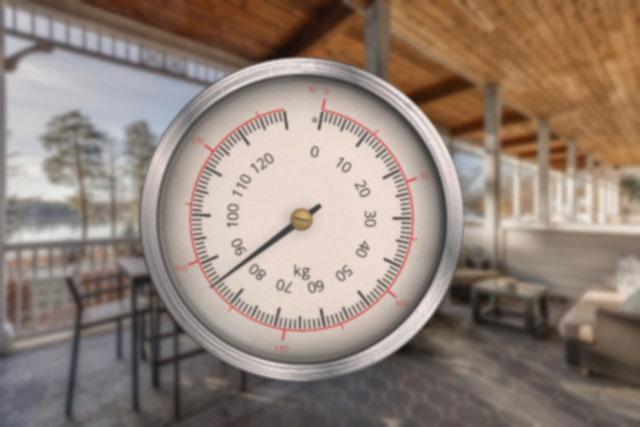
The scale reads kg 85
